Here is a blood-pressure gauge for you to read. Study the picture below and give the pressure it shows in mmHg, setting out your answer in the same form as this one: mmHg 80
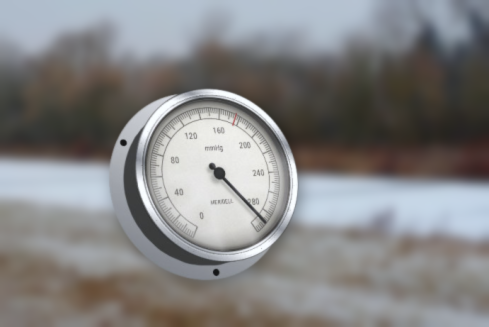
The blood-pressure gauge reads mmHg 290
